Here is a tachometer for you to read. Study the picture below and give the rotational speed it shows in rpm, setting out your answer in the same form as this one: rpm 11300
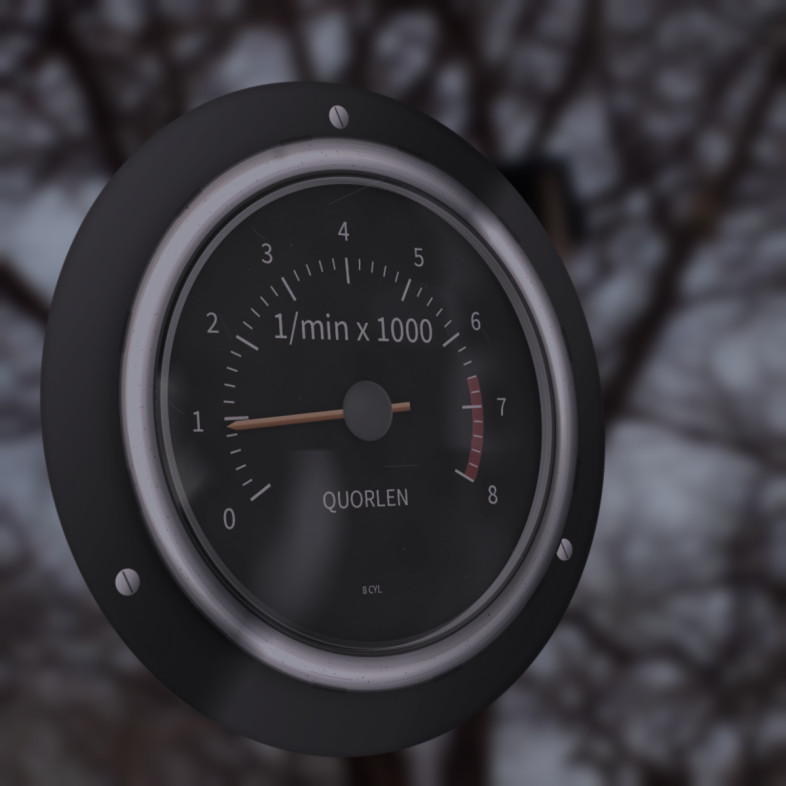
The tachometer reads rpm 900
